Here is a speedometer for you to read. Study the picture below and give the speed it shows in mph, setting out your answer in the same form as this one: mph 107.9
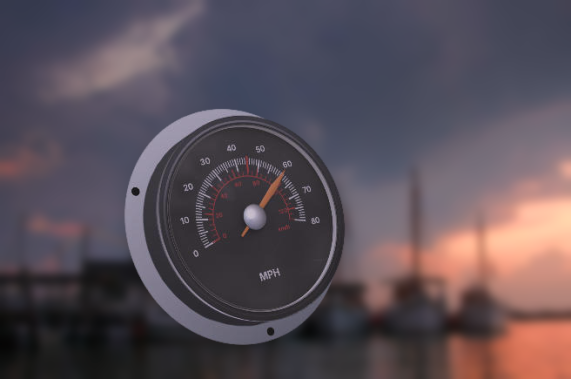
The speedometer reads mph 60
